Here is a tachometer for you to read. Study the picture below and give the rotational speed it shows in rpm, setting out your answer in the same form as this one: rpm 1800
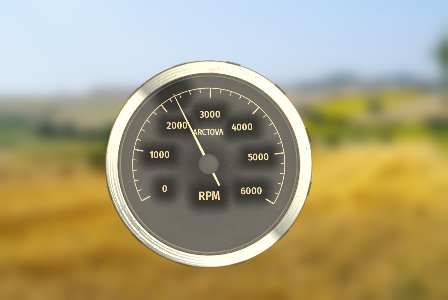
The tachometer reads rpm 2300
